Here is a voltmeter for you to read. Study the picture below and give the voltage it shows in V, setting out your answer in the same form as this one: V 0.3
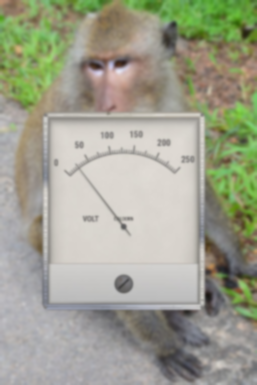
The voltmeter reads V 25
